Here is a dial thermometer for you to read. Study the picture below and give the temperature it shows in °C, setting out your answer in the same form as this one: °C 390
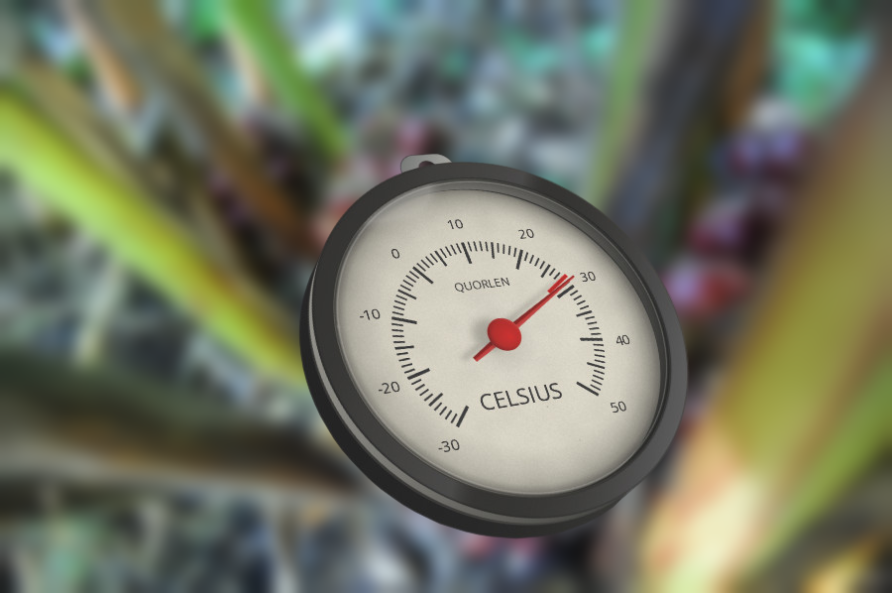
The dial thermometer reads °C 29
